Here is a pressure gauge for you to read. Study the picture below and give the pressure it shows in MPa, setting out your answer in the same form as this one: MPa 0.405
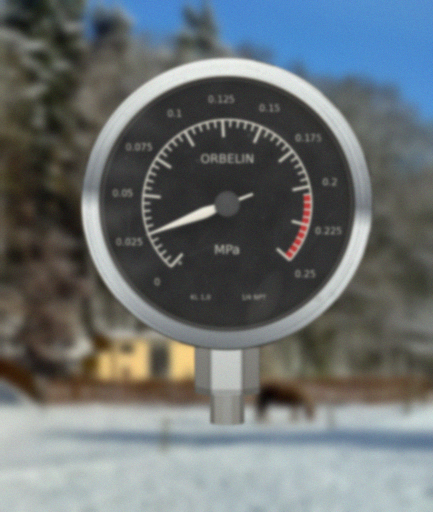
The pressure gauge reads MPa 0.025
